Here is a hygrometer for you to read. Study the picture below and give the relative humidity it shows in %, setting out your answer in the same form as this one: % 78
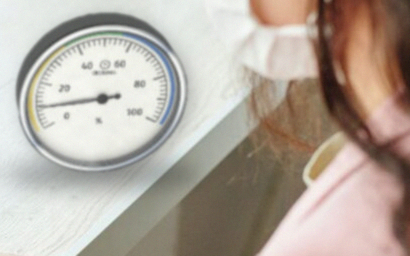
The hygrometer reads % 10
